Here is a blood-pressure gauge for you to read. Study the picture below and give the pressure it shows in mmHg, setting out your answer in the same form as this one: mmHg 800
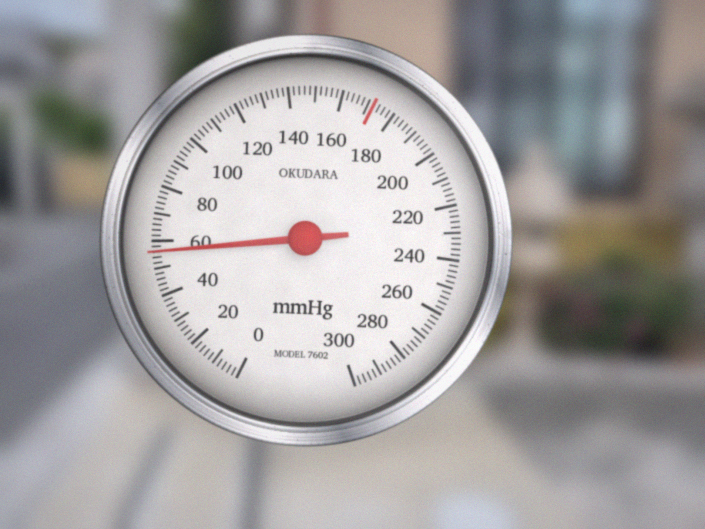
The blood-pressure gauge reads mmHg 56
